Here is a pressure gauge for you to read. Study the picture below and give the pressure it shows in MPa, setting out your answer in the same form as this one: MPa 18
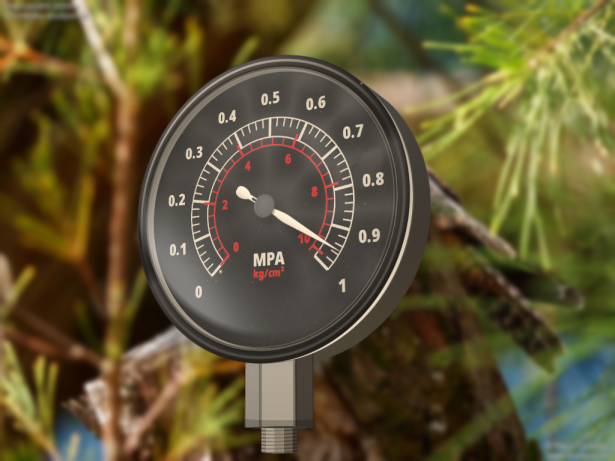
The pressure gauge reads MPa 0.95
